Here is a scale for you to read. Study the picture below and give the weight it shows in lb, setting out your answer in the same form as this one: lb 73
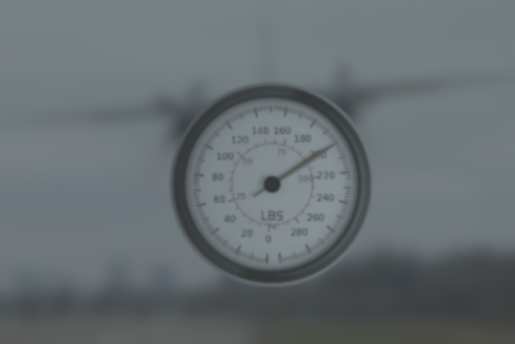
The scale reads lb 200
